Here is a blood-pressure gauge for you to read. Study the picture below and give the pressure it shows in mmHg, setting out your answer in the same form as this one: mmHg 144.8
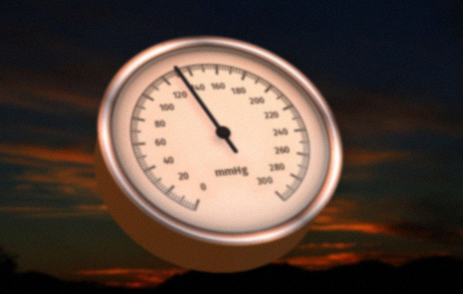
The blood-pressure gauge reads mmHg 130
